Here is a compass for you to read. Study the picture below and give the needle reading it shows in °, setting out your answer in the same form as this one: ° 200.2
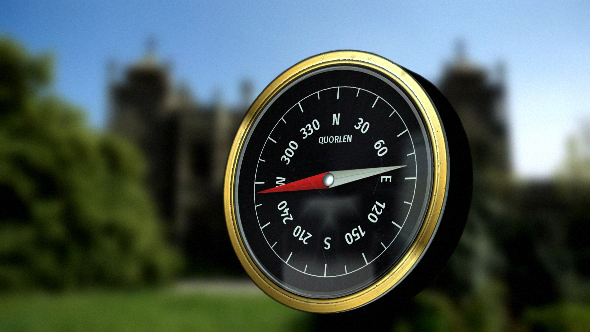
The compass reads ° 262.5
